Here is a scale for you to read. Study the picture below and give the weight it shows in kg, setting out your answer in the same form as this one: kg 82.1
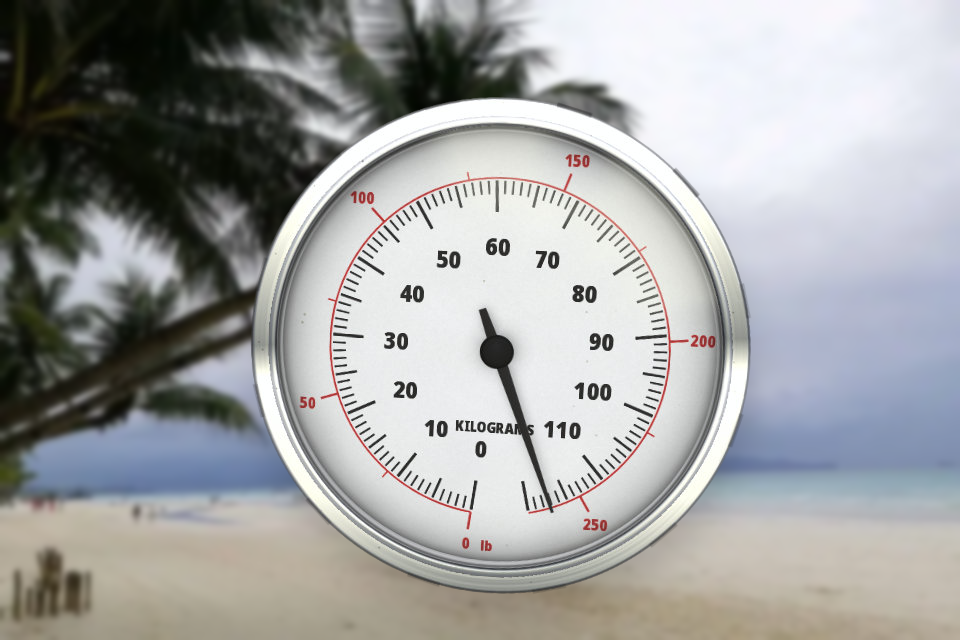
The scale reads kg 117
